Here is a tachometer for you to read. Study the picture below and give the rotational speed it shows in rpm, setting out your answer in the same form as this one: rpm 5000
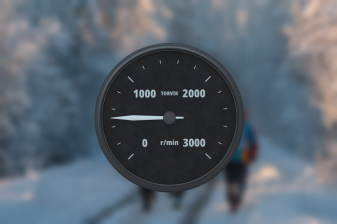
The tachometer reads rpm 500
